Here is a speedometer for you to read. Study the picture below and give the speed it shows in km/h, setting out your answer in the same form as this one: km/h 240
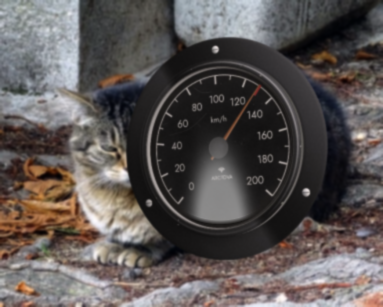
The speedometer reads km/h 130
